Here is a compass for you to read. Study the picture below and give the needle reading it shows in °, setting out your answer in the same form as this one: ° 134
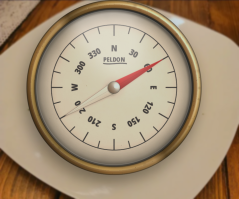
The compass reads ° 60
